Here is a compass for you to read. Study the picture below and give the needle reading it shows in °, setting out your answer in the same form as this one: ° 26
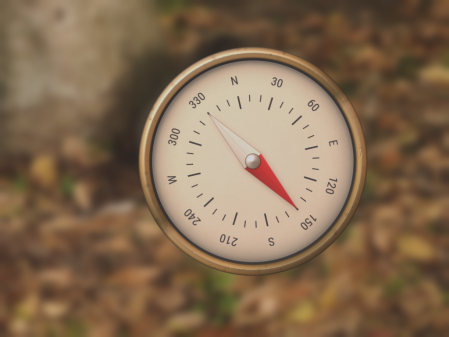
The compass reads ° 150
